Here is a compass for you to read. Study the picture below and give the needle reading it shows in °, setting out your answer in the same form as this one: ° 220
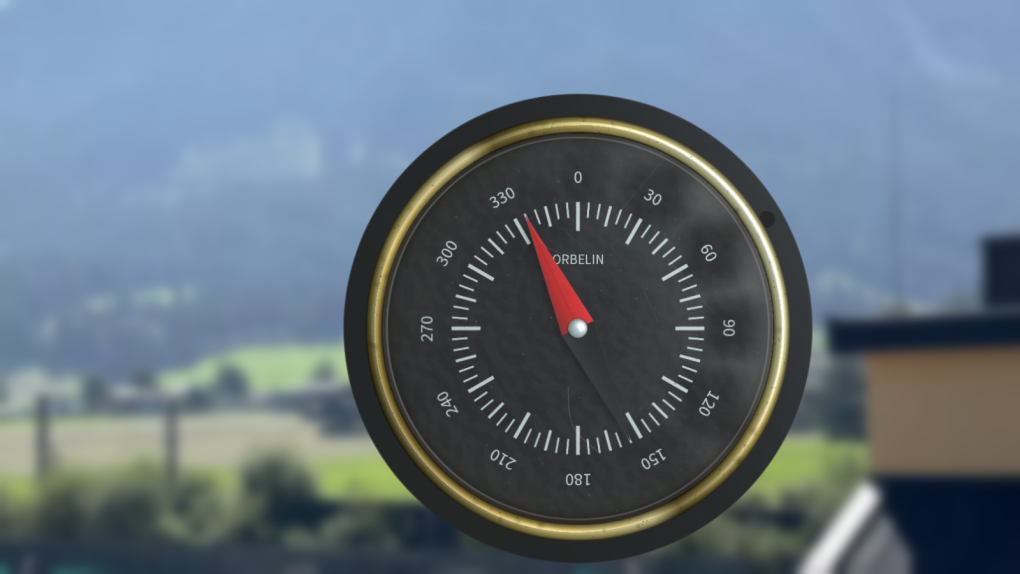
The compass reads ° 335
